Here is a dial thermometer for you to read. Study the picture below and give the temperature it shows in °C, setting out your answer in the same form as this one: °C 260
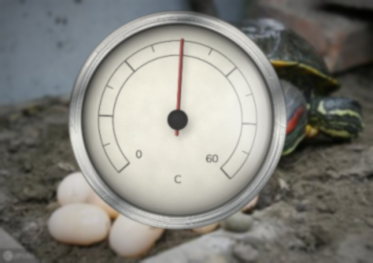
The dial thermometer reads °C 30
